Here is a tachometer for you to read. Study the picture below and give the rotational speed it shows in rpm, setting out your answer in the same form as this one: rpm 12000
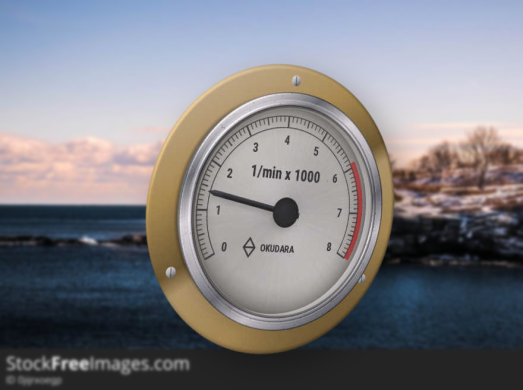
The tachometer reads rpm 1400
